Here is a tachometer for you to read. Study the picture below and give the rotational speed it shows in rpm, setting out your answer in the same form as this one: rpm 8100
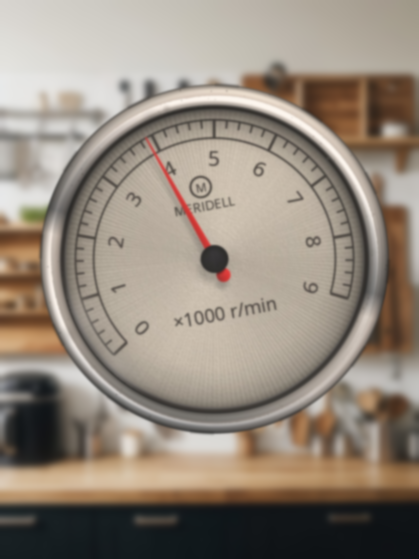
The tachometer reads rpm 3900
